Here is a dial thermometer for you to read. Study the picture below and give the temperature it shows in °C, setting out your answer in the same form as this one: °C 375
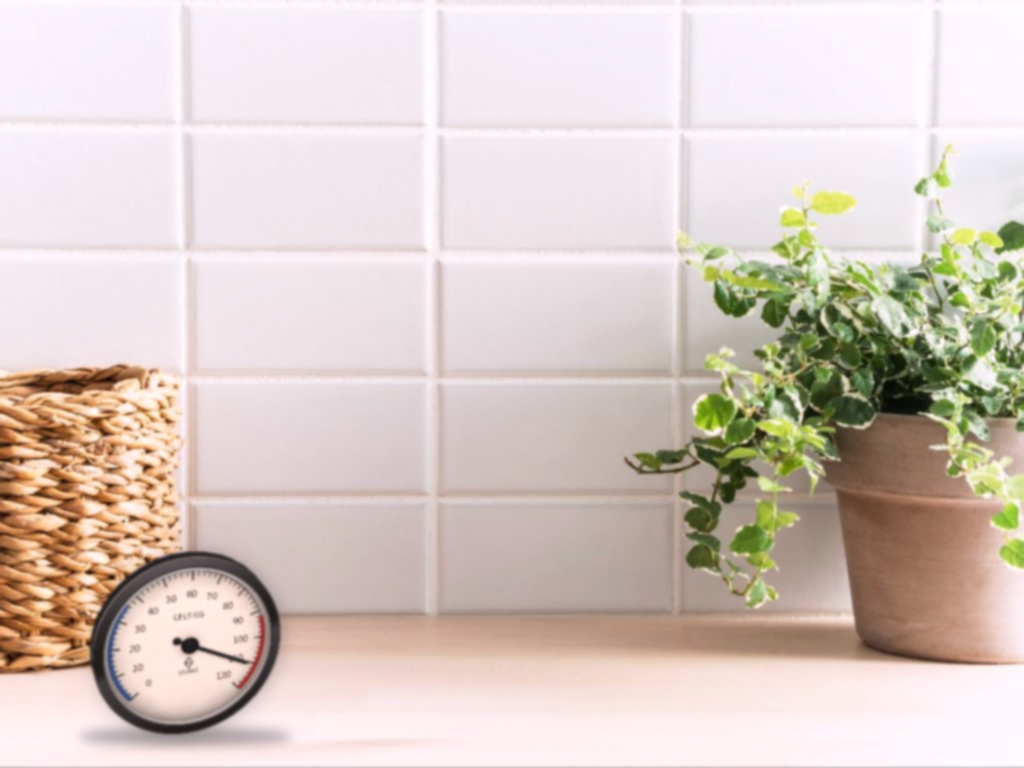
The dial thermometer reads °C 110
